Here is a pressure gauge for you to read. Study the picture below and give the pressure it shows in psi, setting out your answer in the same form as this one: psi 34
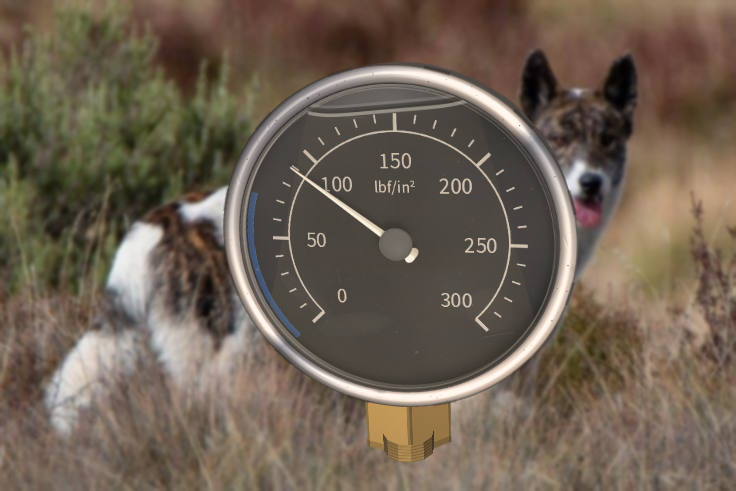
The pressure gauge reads psi 90
